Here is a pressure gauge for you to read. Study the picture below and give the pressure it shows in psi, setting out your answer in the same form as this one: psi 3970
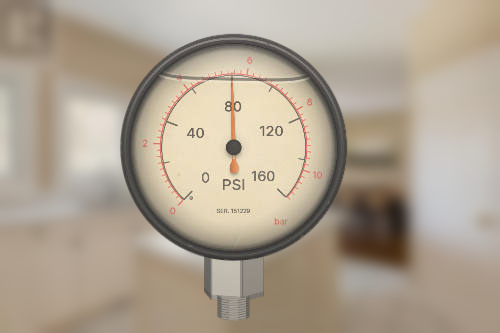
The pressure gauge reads psi 80
